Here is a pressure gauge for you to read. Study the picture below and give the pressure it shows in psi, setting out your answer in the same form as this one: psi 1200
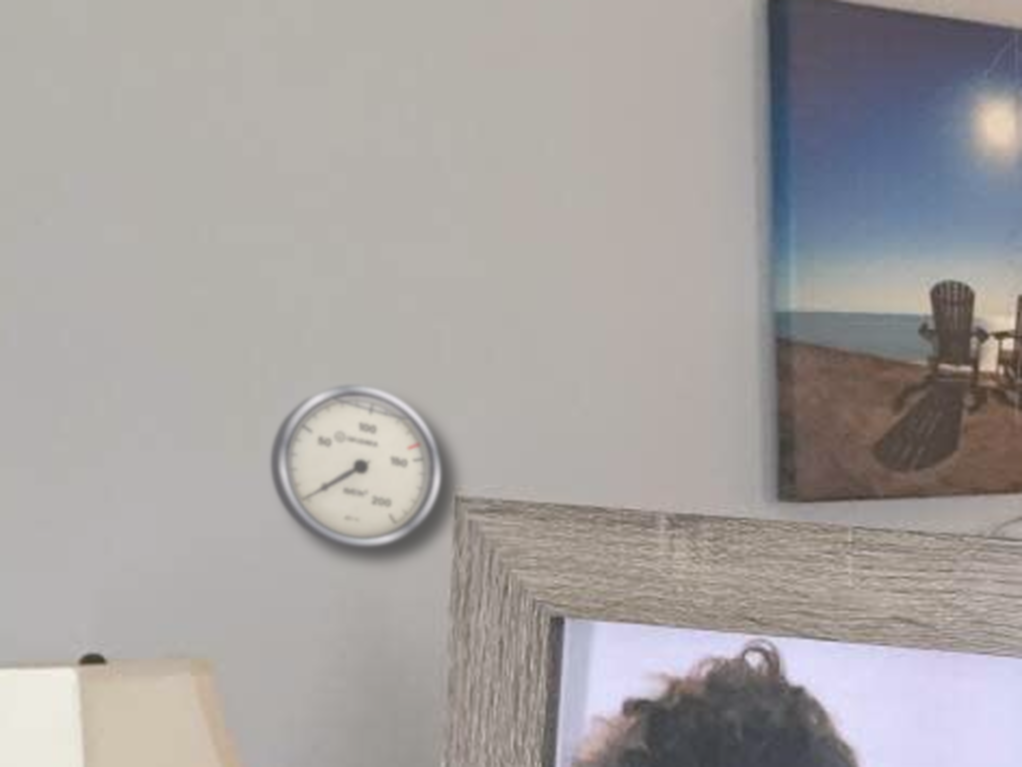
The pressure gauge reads psi 0
